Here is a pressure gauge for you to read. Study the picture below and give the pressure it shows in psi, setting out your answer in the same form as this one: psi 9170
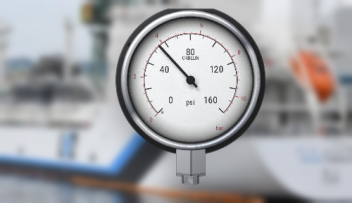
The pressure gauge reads psi 55
